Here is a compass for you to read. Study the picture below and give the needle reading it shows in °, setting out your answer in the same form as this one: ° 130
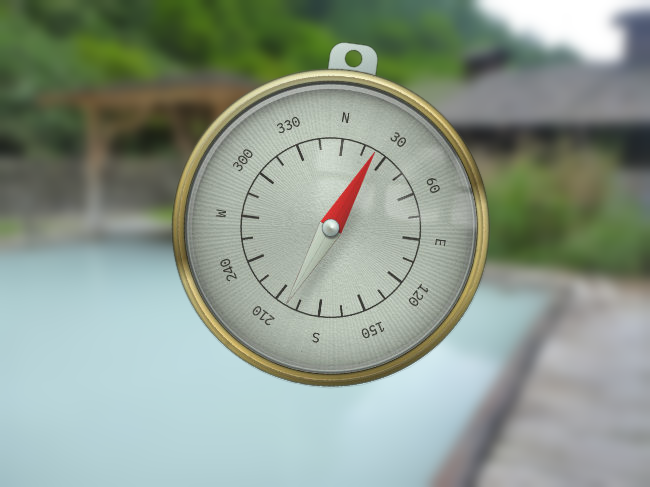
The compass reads ° 22.5
